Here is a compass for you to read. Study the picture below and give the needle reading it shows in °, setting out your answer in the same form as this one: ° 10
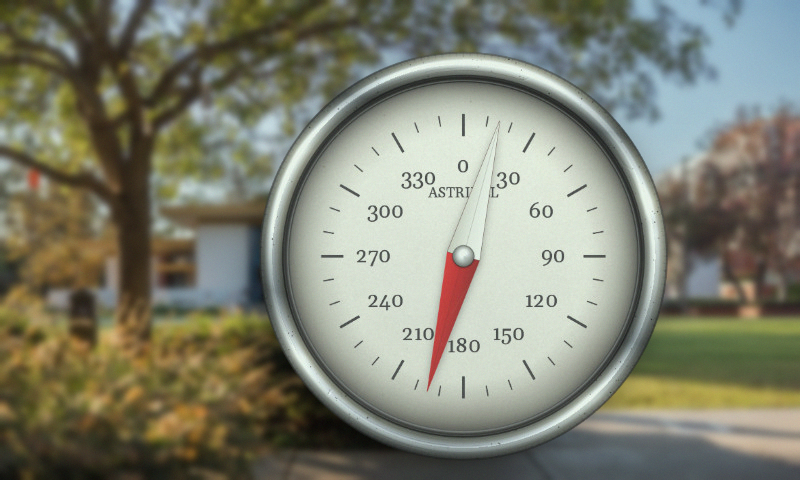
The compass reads ° 195
